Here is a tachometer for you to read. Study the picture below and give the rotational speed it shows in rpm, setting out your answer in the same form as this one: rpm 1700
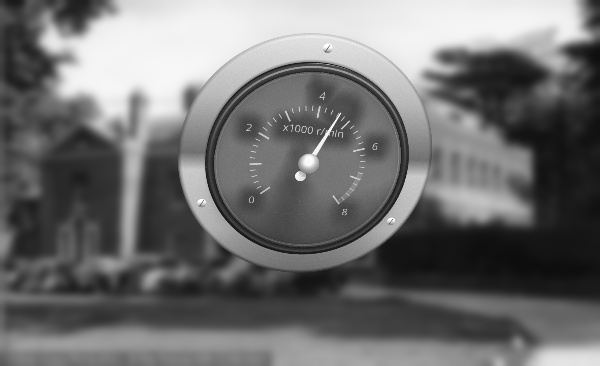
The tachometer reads rpm 4600
